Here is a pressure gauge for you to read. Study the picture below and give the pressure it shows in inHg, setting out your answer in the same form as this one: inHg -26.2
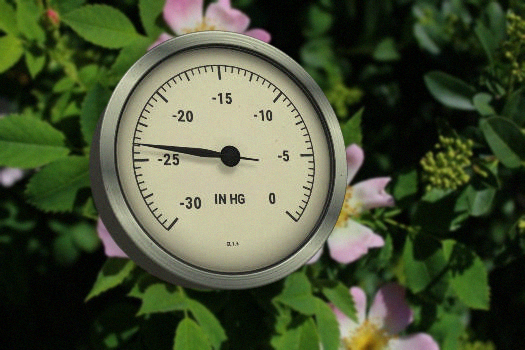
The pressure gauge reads inHg -24
